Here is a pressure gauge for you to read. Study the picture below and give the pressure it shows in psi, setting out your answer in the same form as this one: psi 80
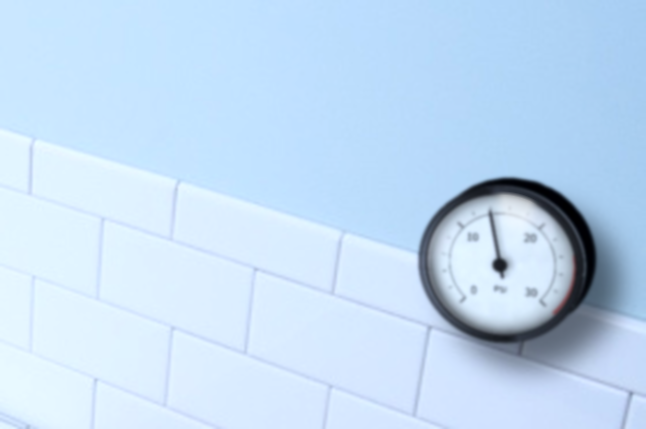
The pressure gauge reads psi 14
